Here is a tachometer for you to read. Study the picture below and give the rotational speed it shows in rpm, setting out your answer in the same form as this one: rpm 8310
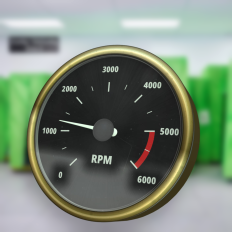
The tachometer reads rpm 1250
